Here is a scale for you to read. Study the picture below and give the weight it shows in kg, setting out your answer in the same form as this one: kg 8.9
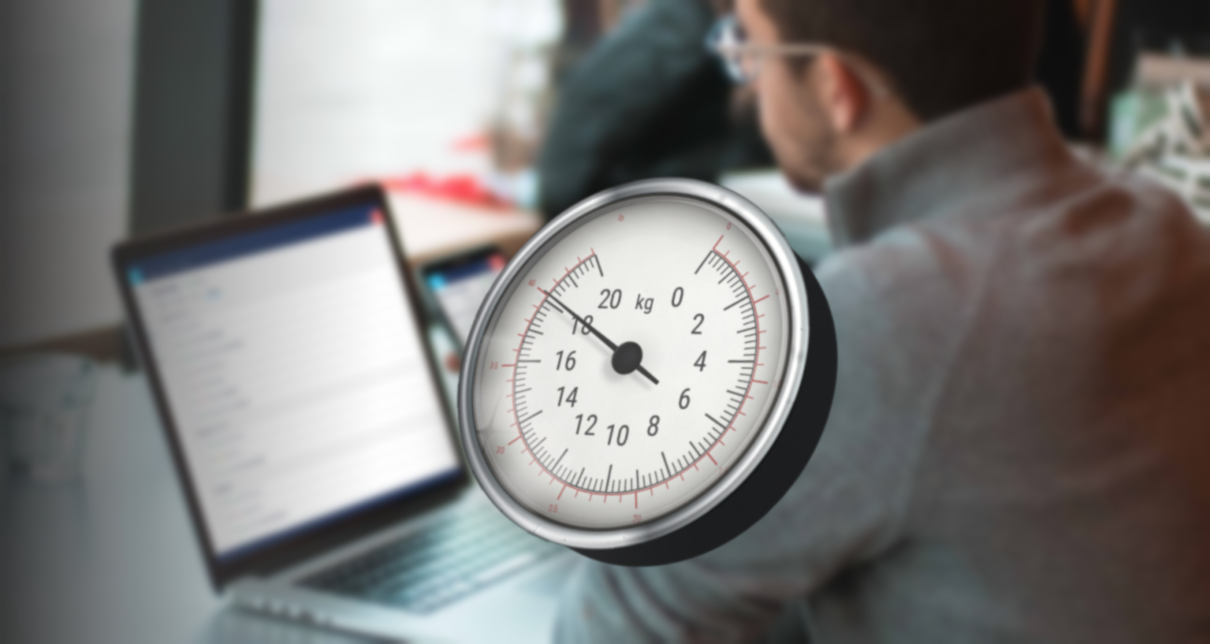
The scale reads kg 18.2
